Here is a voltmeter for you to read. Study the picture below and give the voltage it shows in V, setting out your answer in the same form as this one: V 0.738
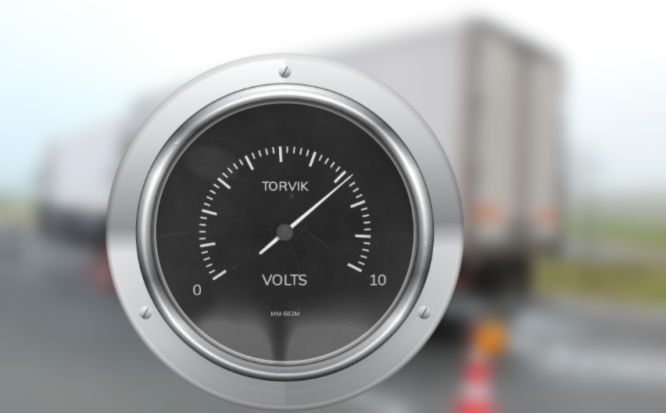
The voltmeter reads V 7.2
